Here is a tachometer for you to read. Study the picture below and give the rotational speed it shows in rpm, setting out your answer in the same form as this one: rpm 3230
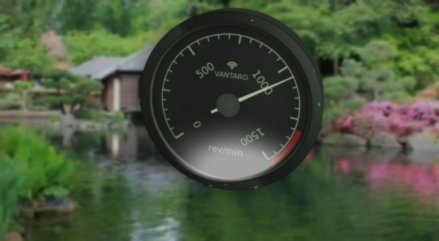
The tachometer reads rpm 1050
